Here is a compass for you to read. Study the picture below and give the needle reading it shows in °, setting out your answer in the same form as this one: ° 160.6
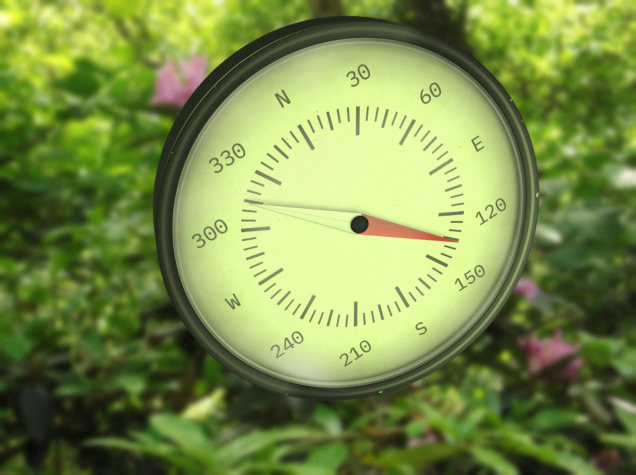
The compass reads ° 135
